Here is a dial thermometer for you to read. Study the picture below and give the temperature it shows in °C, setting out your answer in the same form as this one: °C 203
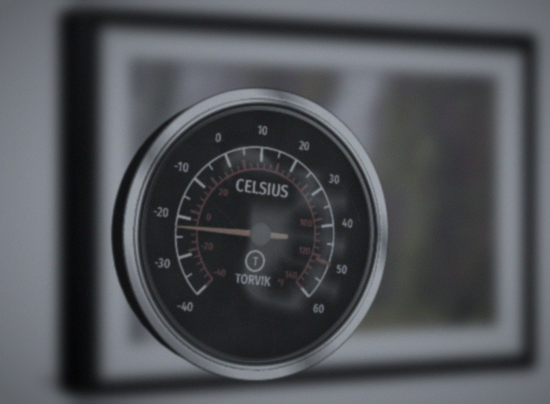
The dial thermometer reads °C -22.5
